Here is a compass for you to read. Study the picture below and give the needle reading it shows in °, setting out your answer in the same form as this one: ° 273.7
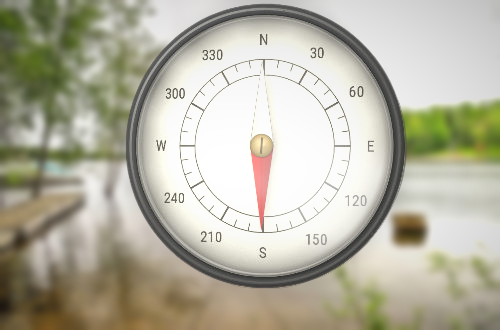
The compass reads ° 180
